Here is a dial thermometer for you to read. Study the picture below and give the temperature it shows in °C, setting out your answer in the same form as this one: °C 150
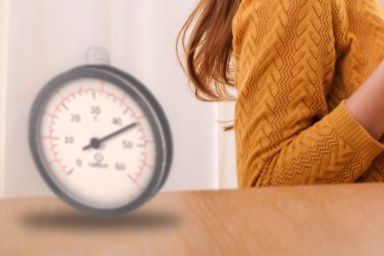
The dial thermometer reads °C 44
